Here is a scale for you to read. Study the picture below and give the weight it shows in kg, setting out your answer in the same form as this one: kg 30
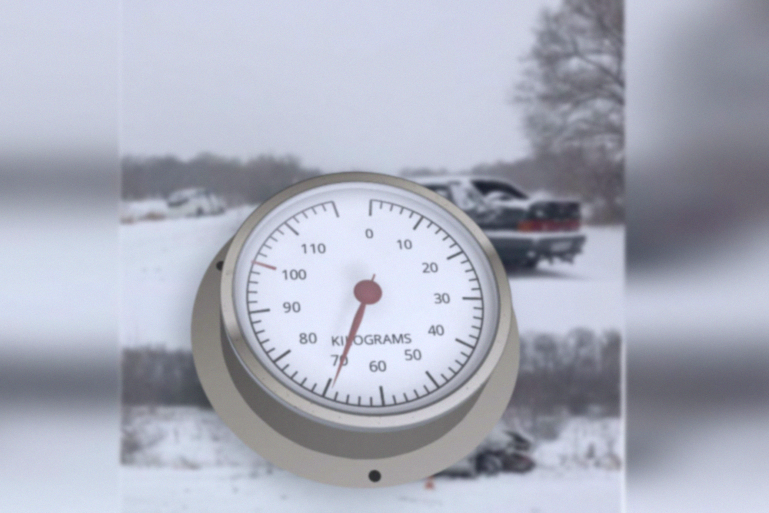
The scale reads kg 69
